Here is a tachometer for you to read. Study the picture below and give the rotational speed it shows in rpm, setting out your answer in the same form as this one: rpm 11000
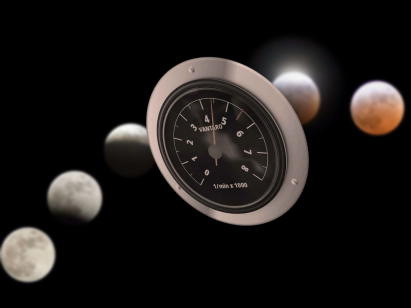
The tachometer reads rpm 4500
